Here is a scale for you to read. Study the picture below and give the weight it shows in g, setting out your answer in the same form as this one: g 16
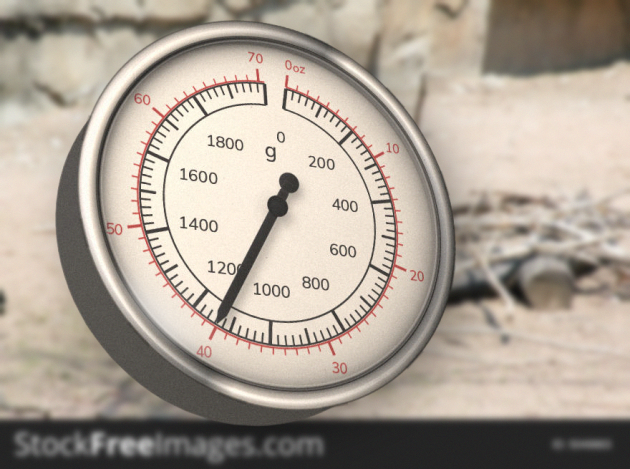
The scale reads g 1140
